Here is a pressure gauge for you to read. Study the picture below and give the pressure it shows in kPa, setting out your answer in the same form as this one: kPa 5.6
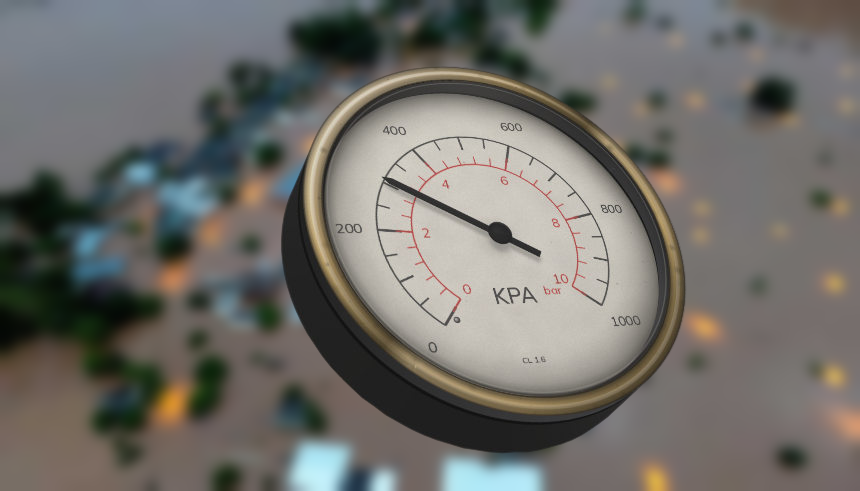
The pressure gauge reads kPa 300
